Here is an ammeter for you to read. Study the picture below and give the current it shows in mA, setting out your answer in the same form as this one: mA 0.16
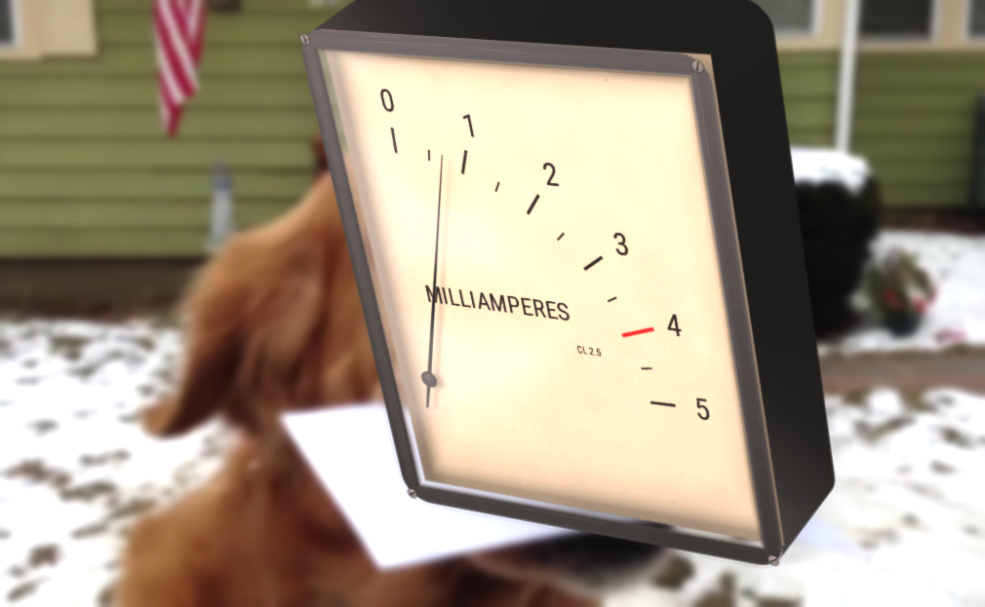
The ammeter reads mA 0.75
